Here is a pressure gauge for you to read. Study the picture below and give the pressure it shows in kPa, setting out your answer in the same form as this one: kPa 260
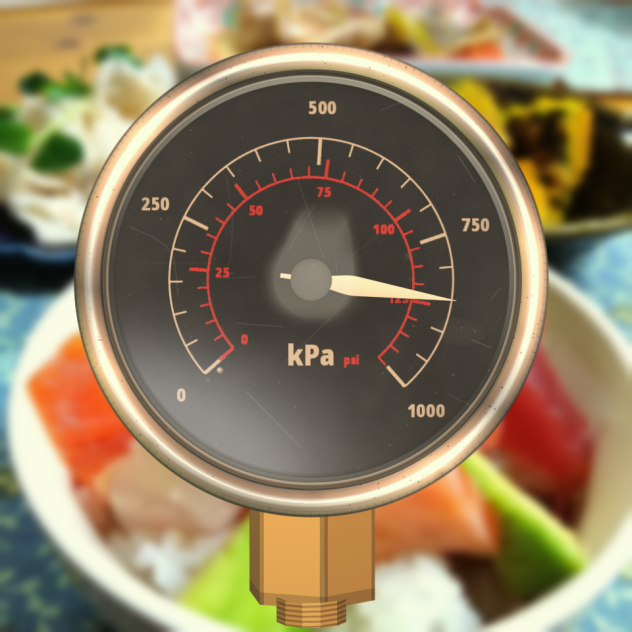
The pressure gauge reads kPa 850
